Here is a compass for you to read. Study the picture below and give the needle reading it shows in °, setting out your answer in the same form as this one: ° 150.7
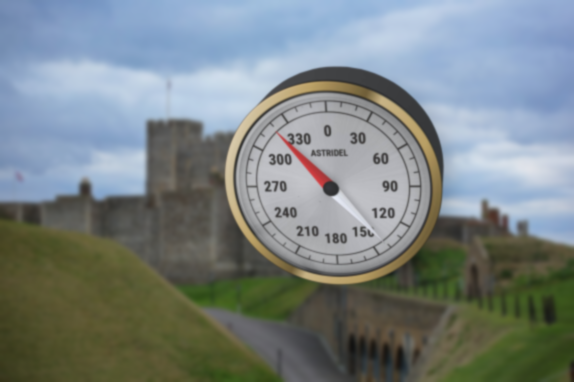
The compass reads ° 320
